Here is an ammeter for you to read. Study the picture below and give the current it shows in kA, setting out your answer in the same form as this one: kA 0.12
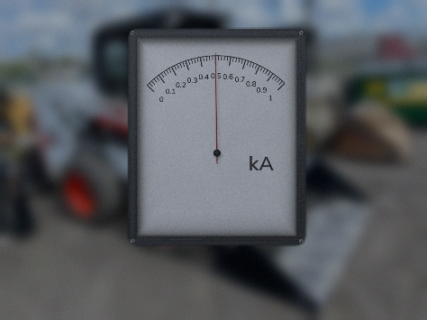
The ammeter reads kA 0.5
